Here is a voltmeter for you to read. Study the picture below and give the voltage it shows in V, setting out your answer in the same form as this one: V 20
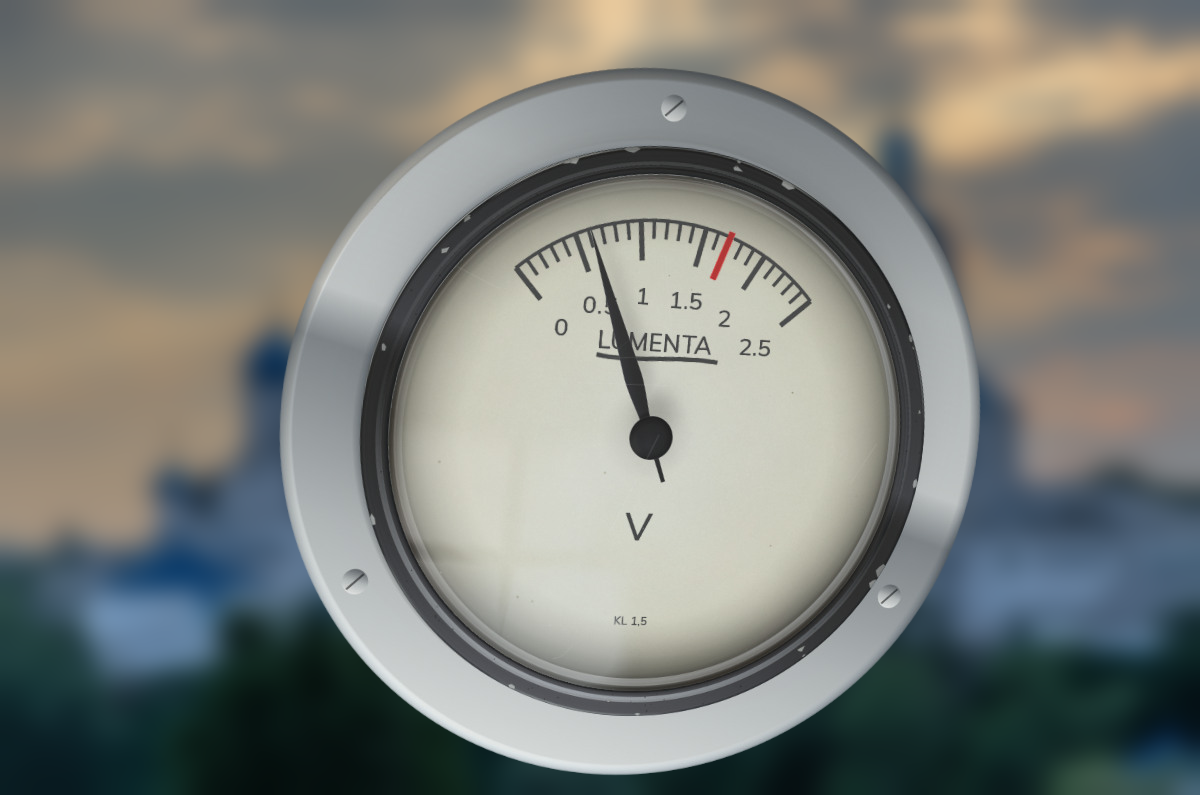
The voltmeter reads V 0.6
